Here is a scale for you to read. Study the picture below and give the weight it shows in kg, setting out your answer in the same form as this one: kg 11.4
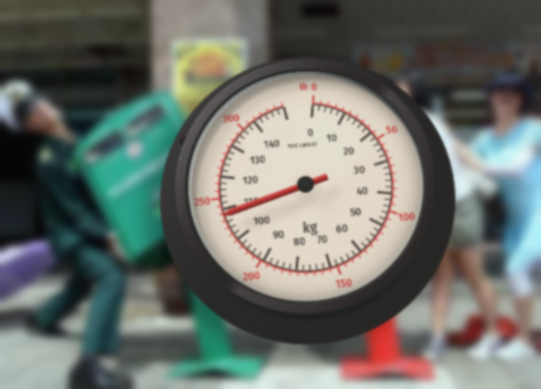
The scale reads kg 108
